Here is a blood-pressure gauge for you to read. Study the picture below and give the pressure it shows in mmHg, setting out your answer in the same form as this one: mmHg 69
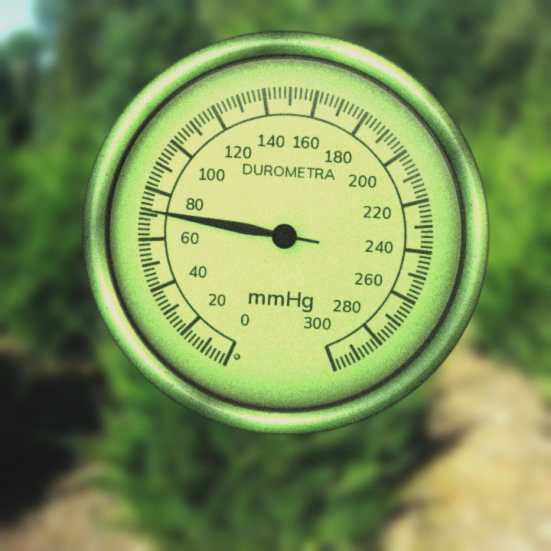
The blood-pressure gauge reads mmHg 72
